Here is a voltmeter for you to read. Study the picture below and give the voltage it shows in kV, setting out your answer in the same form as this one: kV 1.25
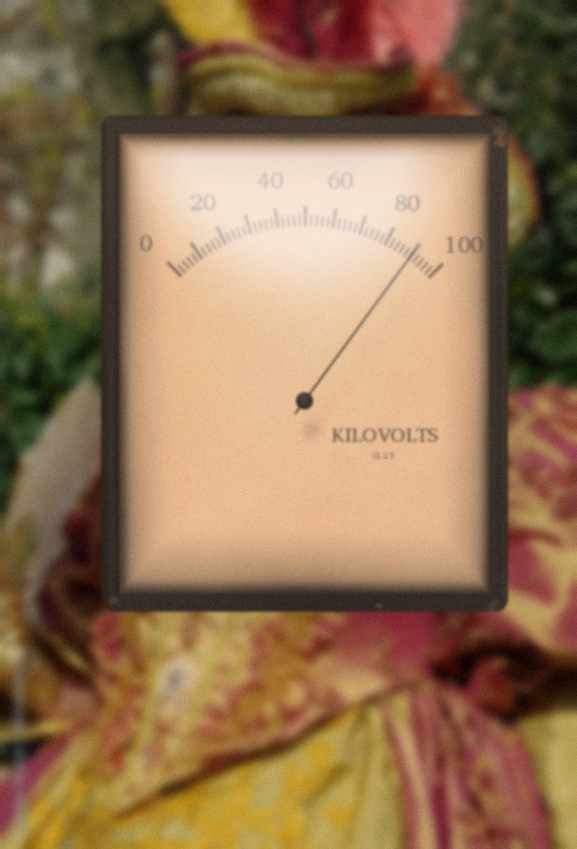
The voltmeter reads kV 90
